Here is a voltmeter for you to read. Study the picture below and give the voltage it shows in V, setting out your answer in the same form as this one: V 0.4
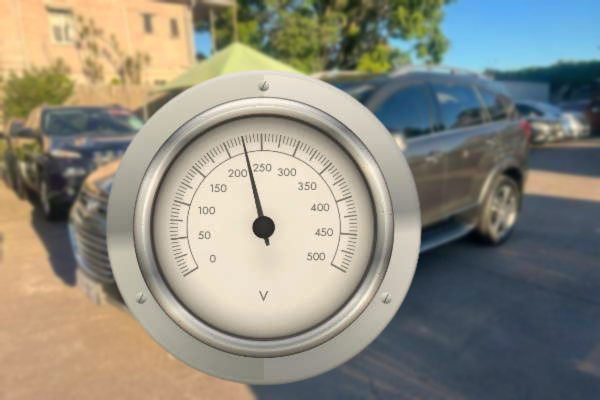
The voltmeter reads V 225
